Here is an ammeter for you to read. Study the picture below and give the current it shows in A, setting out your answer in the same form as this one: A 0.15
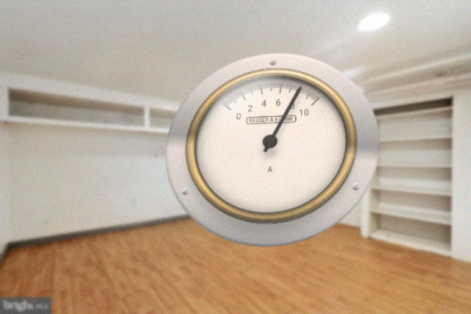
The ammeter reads A 8
